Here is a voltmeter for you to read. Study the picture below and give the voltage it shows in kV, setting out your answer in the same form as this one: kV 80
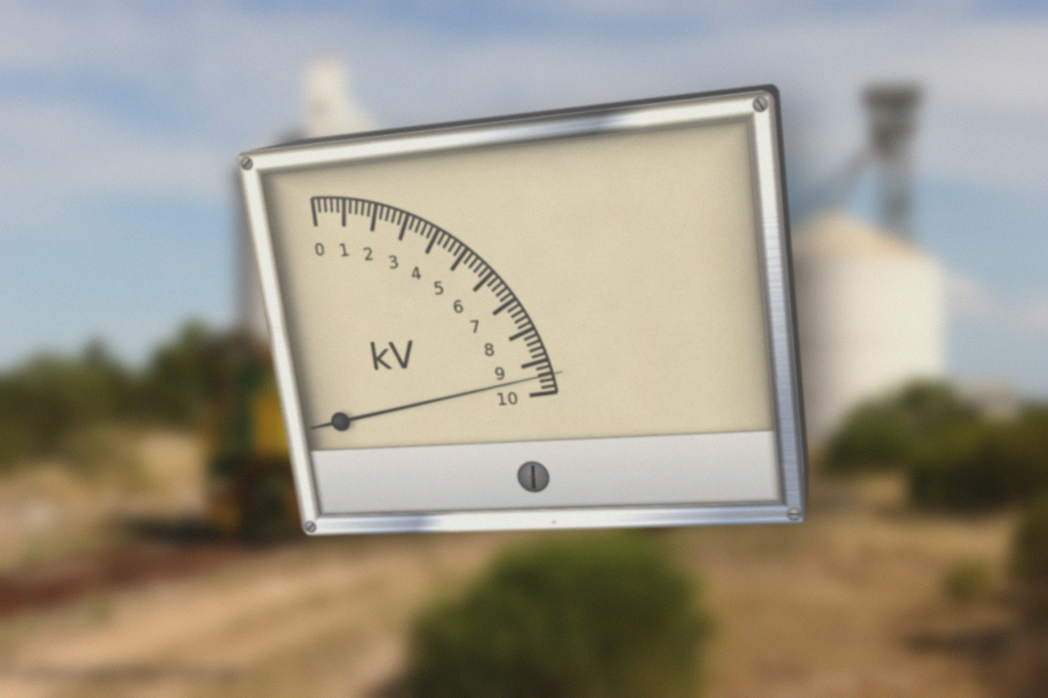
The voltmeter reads kV 9.4
